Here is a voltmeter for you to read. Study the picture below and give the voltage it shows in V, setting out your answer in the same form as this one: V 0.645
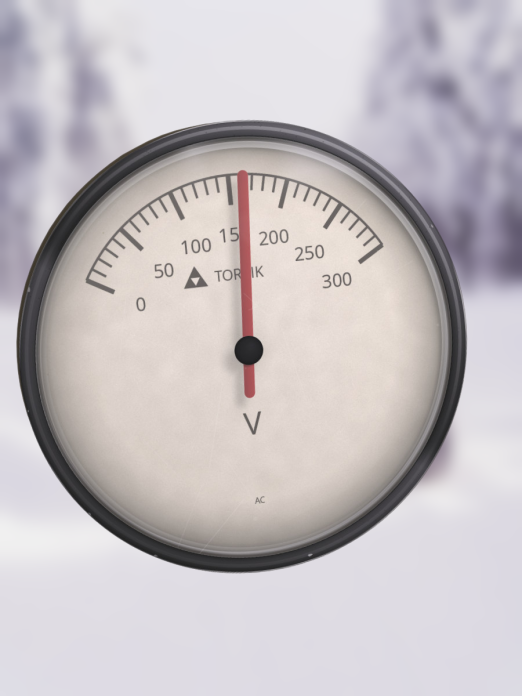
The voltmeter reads V 160
